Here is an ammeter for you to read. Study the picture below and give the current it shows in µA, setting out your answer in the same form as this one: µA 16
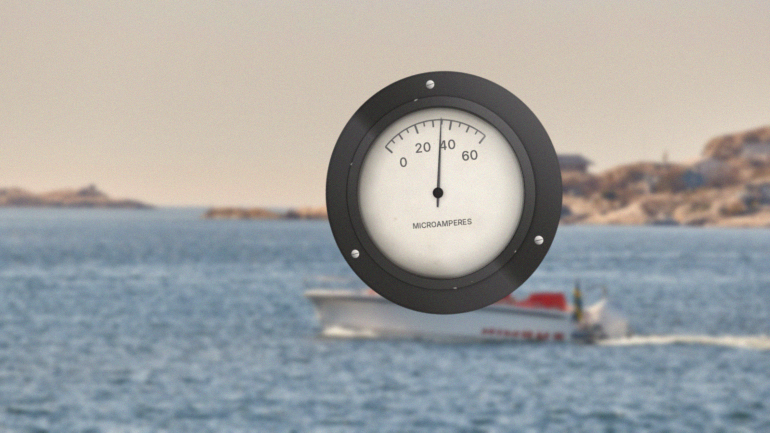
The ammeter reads µA 35
